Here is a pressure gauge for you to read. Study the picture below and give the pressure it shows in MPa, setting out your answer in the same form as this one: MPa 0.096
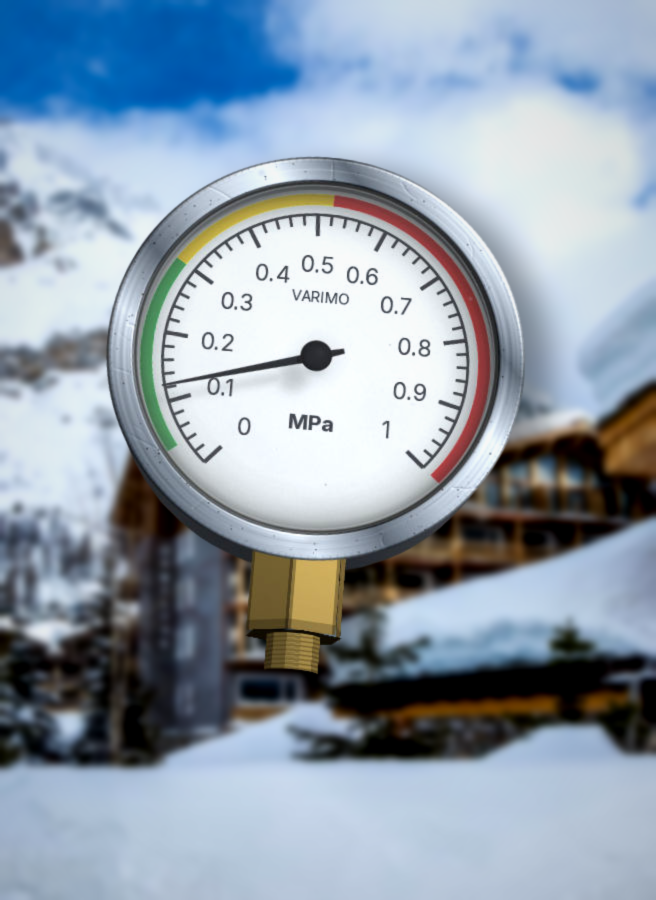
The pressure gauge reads MPa 0.12
